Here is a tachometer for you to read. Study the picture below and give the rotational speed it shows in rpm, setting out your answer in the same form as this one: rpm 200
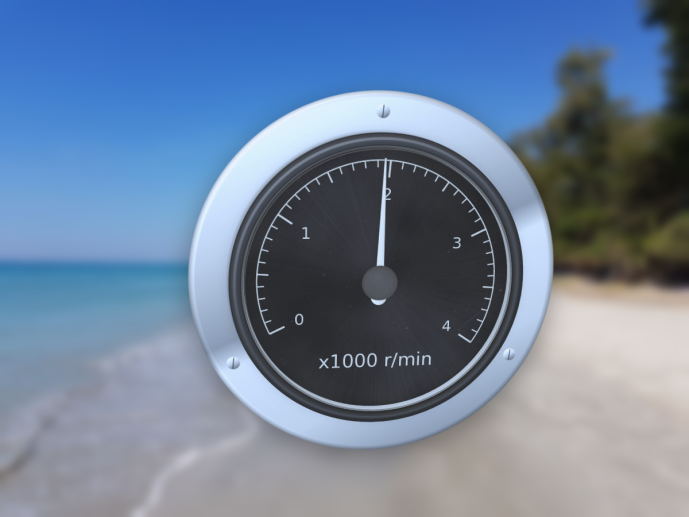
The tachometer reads rpm 1950
